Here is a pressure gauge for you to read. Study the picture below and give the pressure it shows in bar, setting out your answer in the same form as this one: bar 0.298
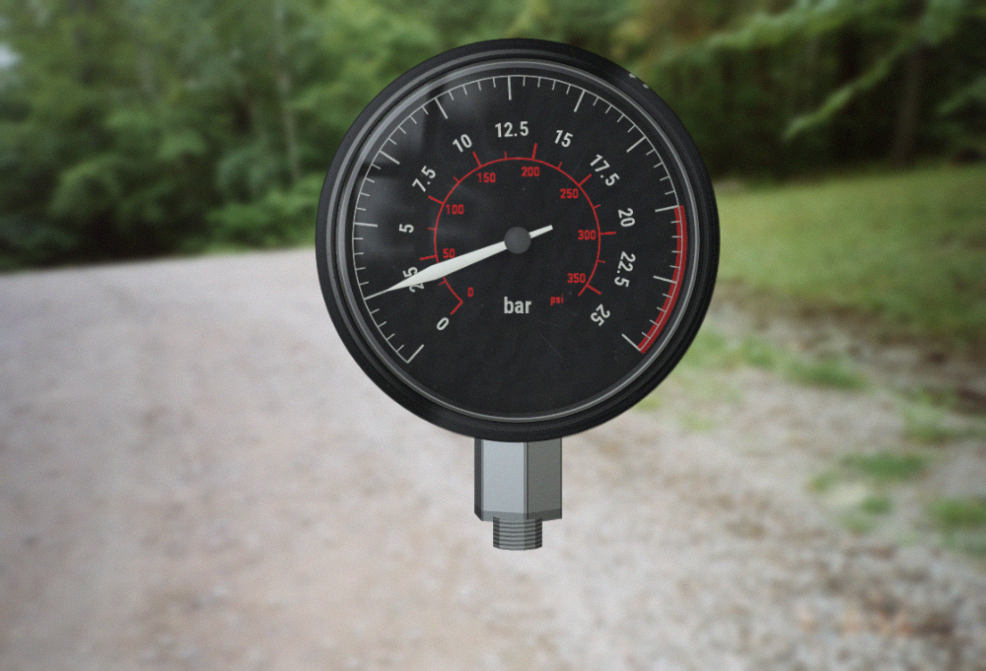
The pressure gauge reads bar 2.5
